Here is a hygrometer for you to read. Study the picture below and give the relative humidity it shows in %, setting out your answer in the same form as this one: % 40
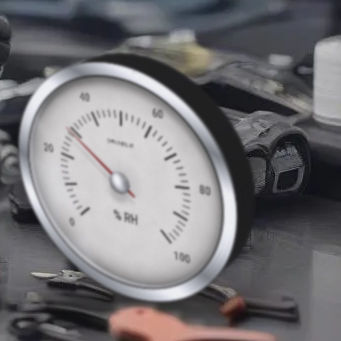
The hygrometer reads % 30
